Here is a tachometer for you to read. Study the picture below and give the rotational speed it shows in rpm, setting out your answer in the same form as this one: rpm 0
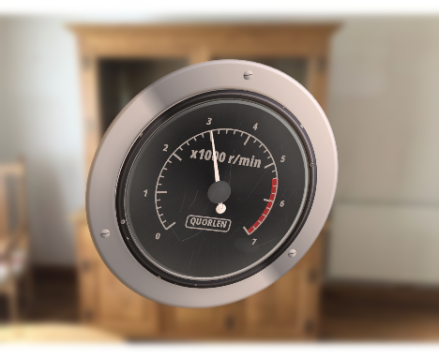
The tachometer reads rpm 3000
